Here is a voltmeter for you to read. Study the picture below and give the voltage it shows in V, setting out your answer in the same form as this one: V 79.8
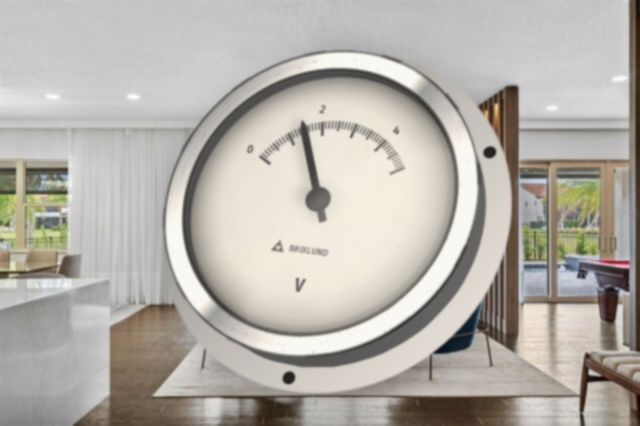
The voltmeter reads V 1.5
